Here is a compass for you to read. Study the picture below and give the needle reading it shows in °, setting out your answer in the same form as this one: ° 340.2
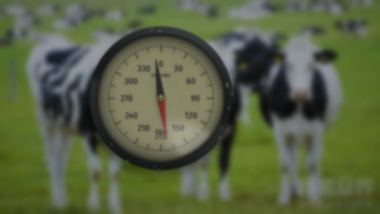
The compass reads ° 172.5
